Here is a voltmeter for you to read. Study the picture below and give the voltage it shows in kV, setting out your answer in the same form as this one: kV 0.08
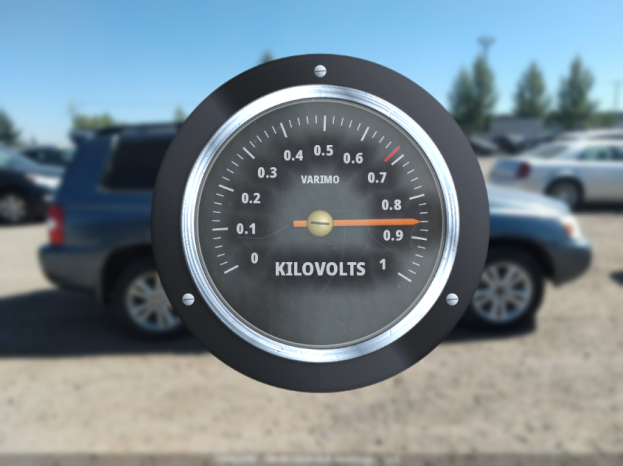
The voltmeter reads kV 0.86
